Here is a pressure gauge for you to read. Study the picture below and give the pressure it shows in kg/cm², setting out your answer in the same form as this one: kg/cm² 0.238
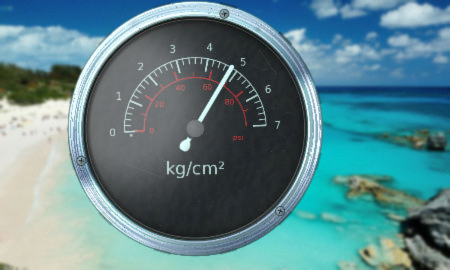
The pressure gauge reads kg/cm² 4.8
